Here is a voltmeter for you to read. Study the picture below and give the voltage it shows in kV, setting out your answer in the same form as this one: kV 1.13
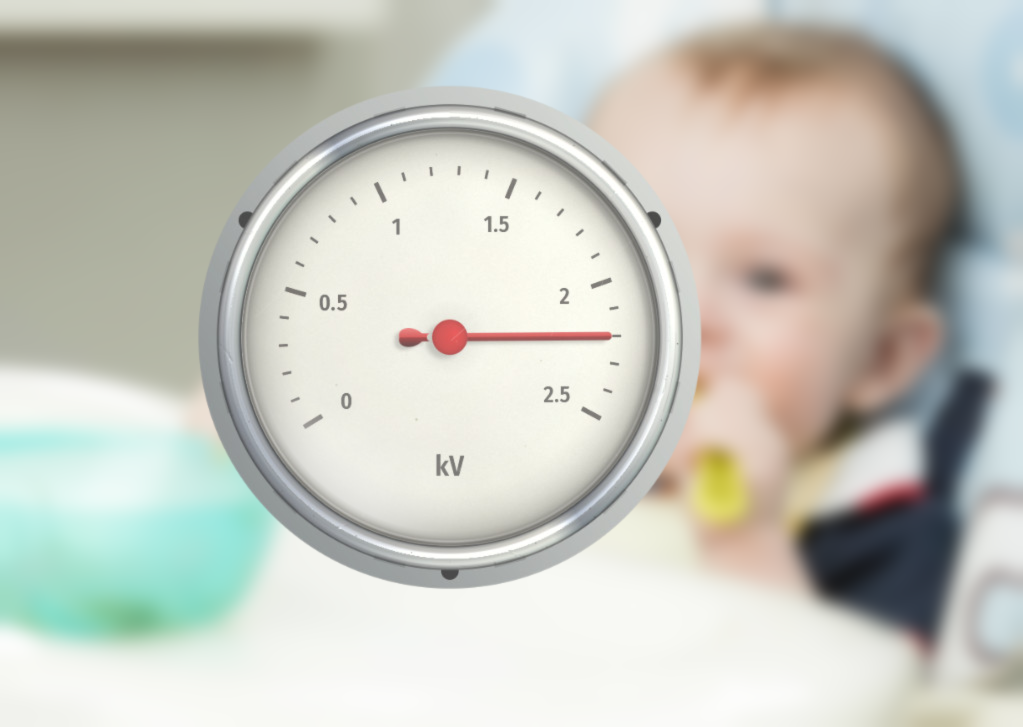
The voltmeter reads kV 2.2
